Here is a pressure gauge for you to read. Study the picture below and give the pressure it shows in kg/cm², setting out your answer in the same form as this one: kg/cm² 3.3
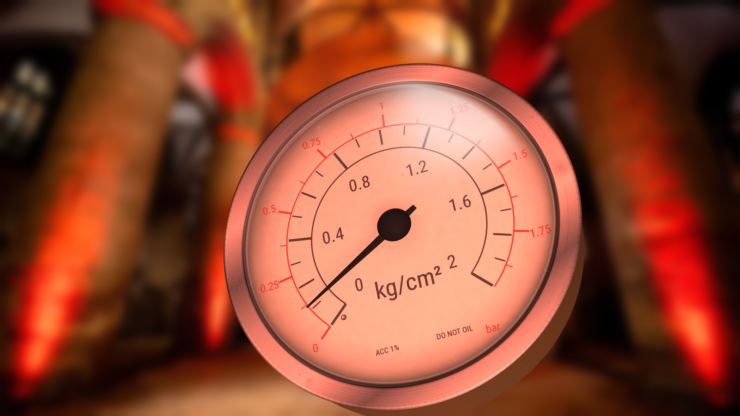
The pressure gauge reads kg/cm² 0.1
